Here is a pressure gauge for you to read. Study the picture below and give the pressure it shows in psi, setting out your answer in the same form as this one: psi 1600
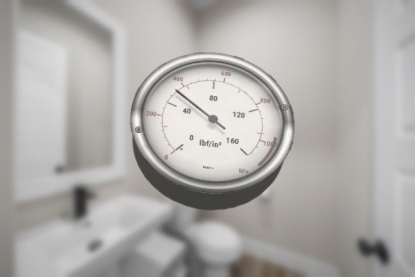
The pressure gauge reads psi 50
